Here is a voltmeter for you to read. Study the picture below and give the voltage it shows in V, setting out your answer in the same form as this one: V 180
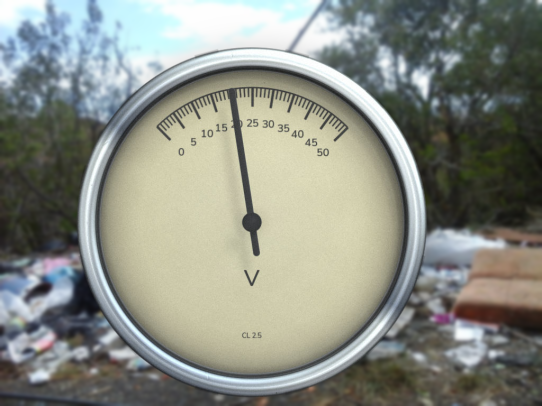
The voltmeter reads V 20
